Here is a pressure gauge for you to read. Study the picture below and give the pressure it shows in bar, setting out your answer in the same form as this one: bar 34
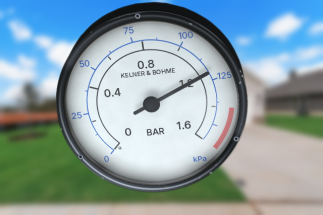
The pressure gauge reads bar 1.2
